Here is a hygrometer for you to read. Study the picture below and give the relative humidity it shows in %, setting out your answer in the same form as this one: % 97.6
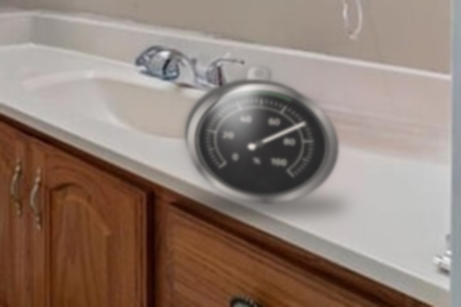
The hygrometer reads % 70
